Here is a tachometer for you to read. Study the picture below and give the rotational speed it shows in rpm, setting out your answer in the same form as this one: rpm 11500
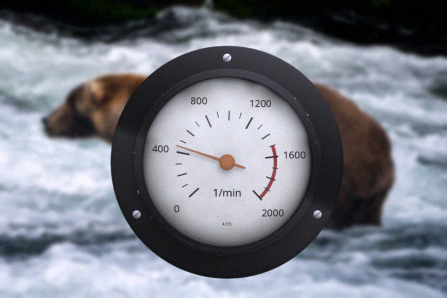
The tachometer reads rpm 450
